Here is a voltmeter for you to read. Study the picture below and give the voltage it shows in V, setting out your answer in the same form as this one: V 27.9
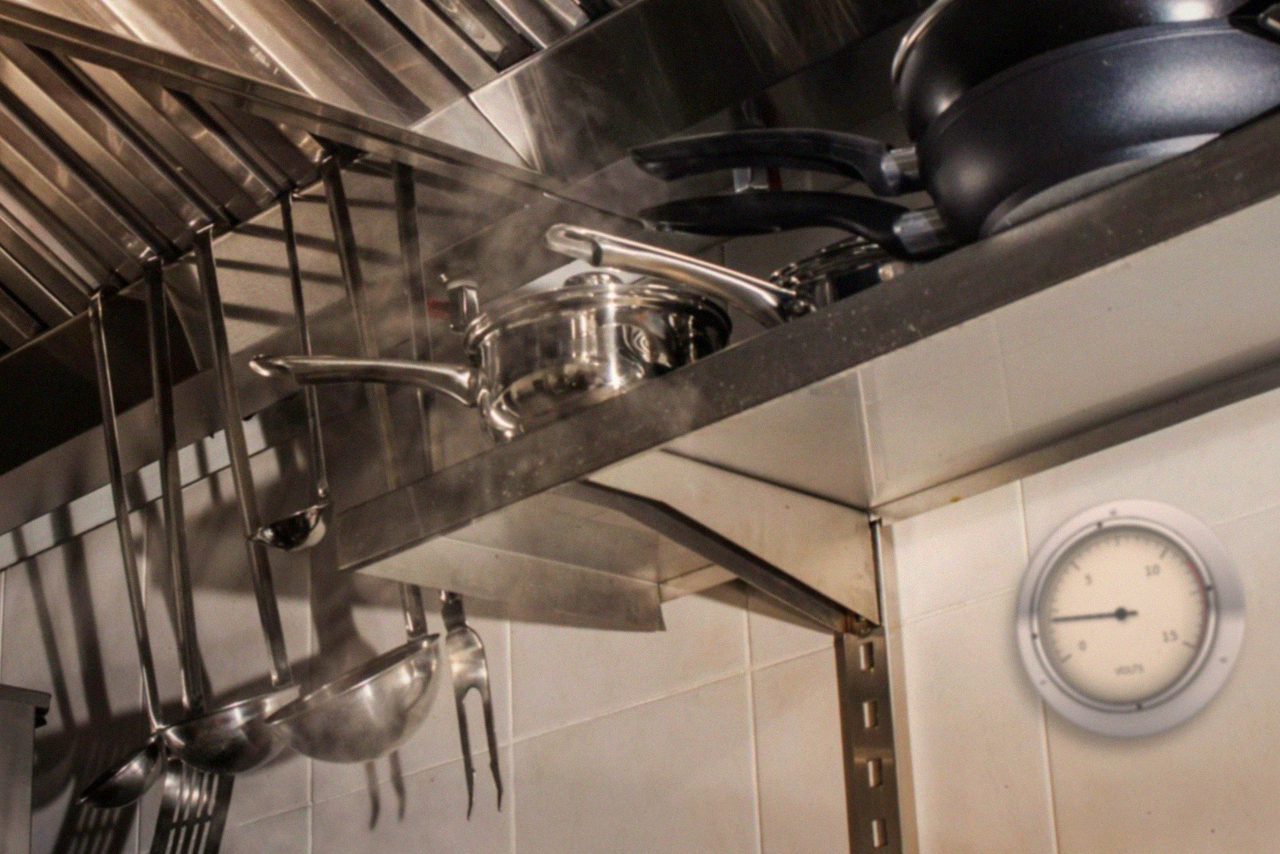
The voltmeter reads V 2
